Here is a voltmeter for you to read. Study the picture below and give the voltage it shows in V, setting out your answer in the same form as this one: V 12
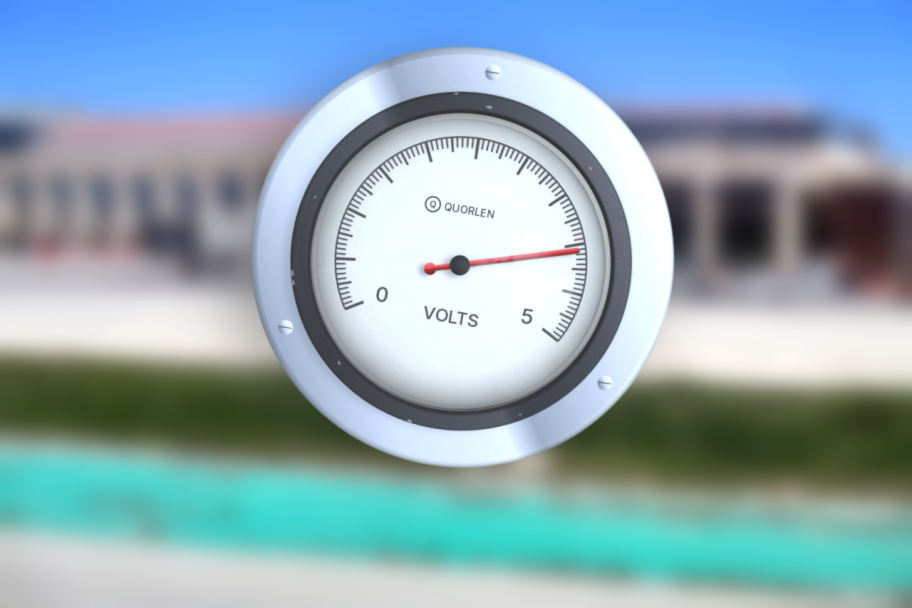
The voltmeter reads V 4.05
